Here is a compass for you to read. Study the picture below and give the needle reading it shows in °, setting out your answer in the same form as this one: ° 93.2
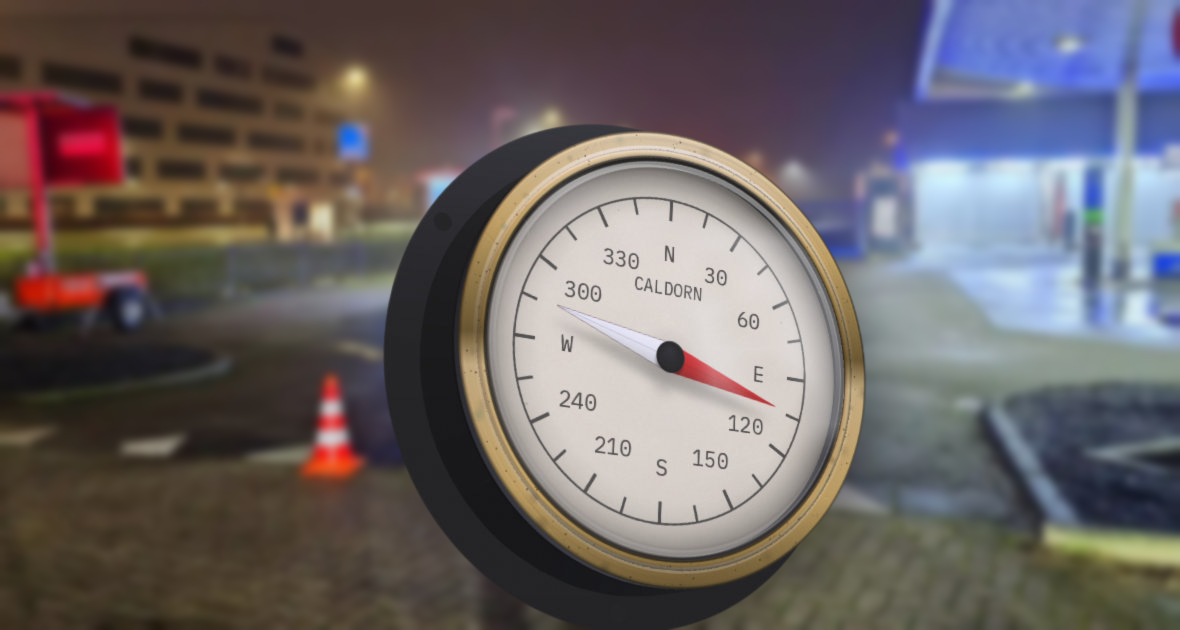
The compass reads ° 105
